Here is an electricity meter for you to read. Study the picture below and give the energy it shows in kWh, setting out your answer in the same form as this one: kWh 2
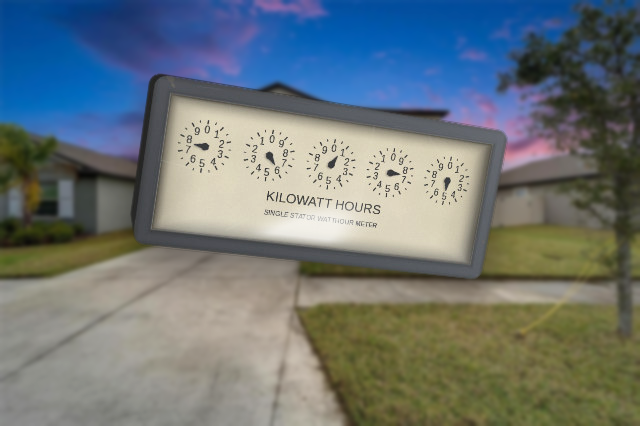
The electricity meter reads kWh 76075
